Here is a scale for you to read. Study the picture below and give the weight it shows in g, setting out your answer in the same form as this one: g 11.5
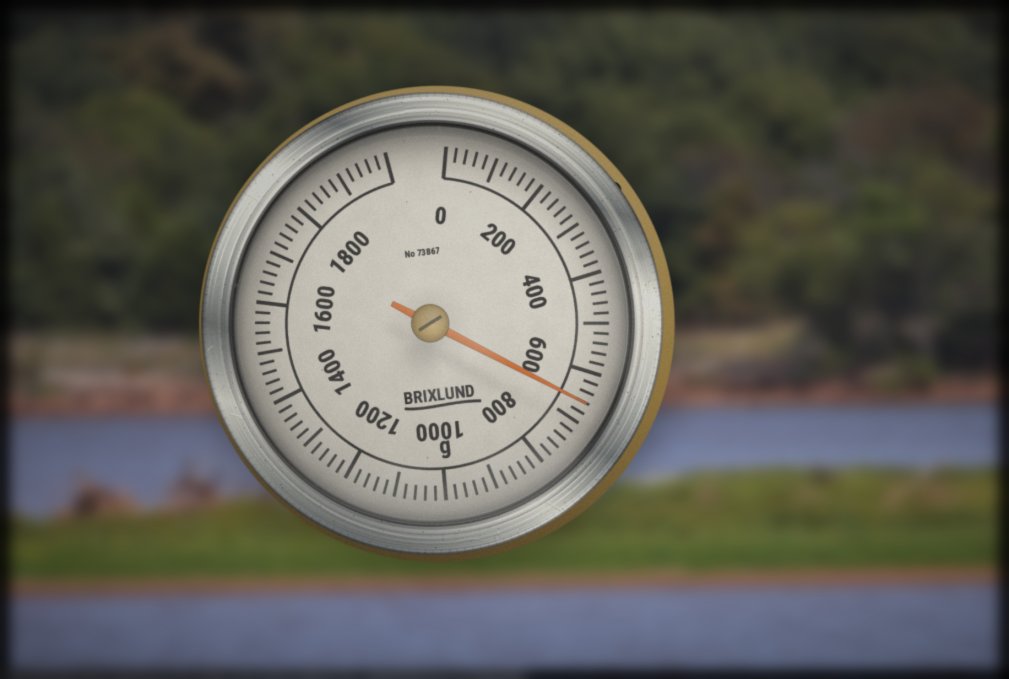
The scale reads g 660
